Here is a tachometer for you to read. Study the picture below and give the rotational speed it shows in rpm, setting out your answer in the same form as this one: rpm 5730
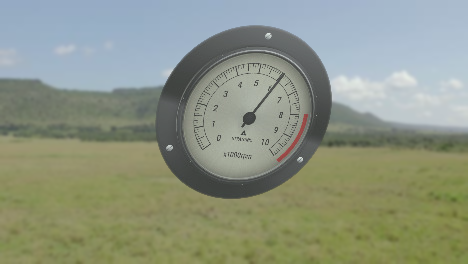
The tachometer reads rpm 6000
